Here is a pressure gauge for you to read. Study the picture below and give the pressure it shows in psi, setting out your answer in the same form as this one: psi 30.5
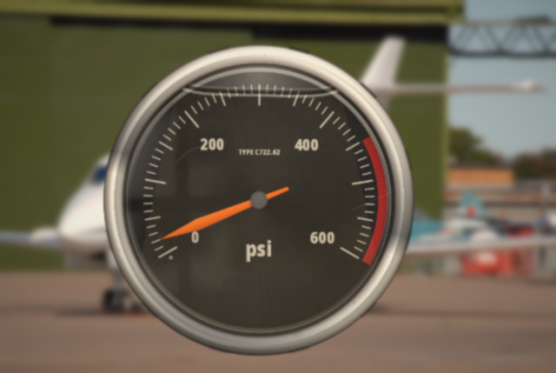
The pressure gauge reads psi 20
